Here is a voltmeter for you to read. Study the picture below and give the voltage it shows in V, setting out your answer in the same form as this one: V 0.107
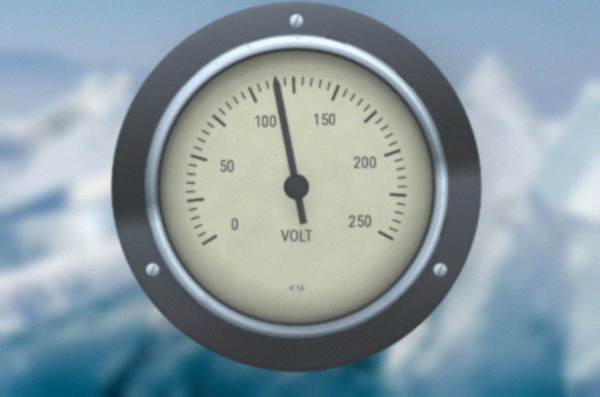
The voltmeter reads V 115
